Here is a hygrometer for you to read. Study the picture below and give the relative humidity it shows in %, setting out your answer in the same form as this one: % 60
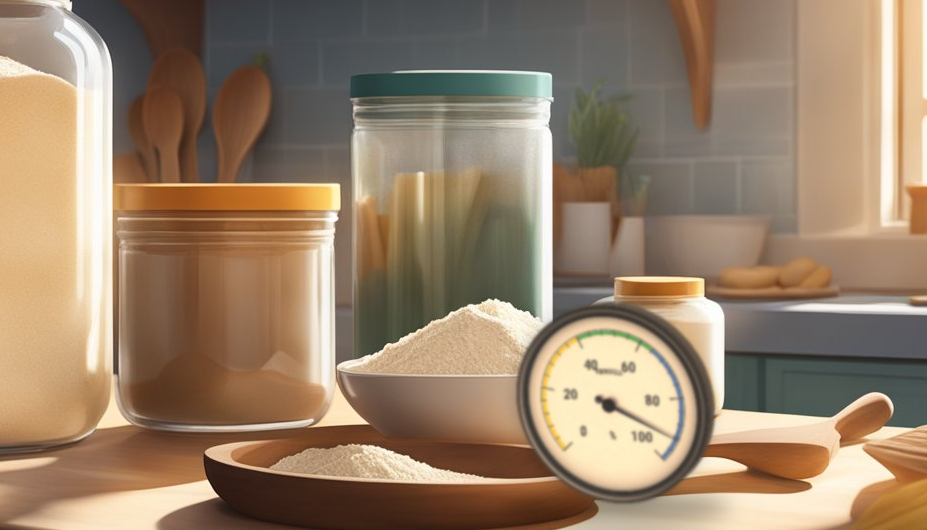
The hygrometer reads % 92
